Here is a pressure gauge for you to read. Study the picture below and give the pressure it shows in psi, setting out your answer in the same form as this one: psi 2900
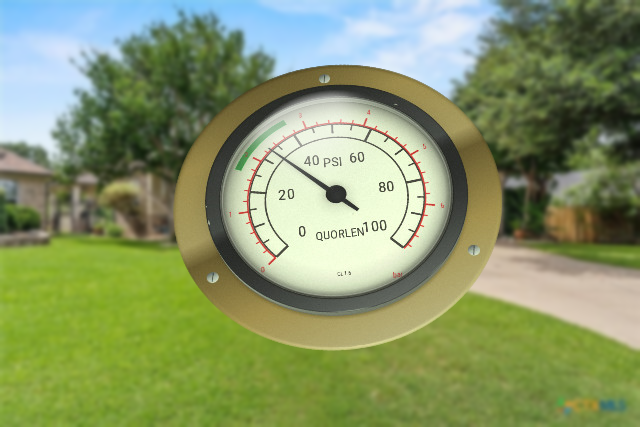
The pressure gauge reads psi 32.5
